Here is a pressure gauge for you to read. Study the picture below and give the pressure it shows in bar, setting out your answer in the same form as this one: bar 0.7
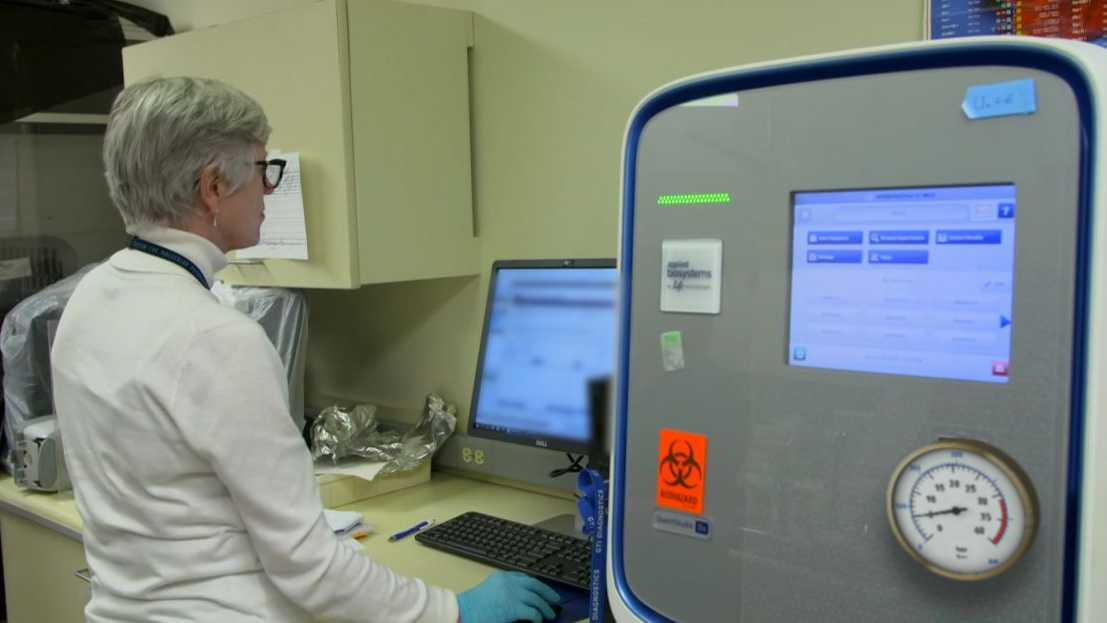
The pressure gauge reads bar 5
